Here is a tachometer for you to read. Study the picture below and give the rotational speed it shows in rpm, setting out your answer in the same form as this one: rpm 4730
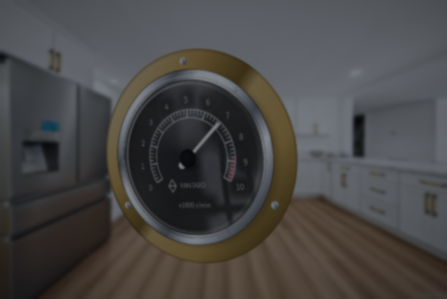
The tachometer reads rpm 7000
